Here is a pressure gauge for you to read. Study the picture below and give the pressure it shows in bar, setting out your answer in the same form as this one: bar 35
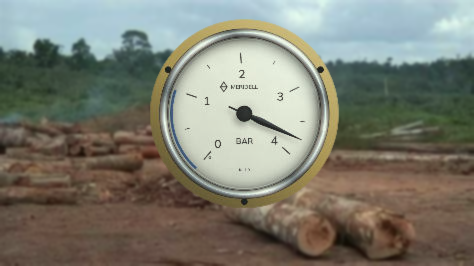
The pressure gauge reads bar 3.75
